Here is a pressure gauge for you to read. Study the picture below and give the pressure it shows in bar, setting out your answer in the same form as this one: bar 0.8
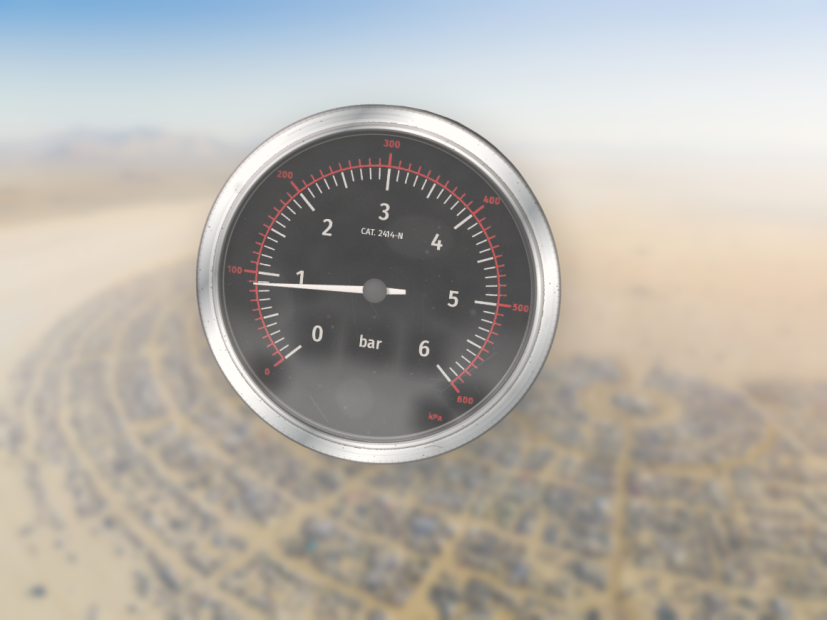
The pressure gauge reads bar 0.9
